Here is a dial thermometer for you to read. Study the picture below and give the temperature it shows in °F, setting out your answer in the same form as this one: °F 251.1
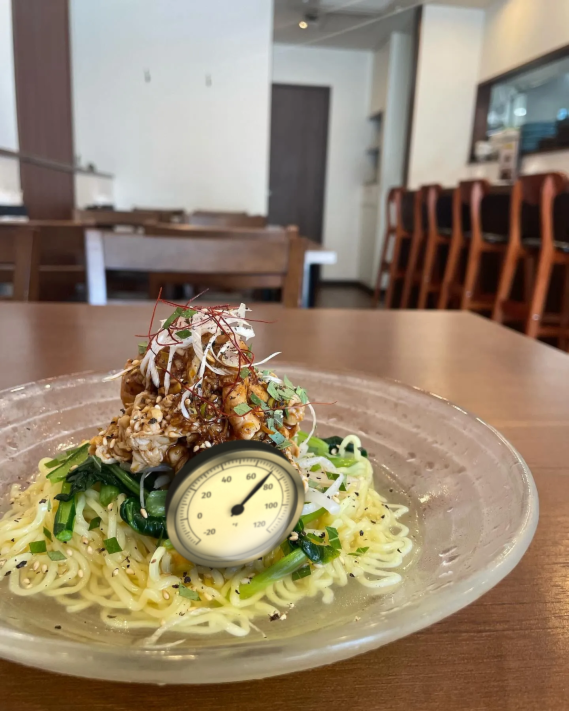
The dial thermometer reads °F 70
